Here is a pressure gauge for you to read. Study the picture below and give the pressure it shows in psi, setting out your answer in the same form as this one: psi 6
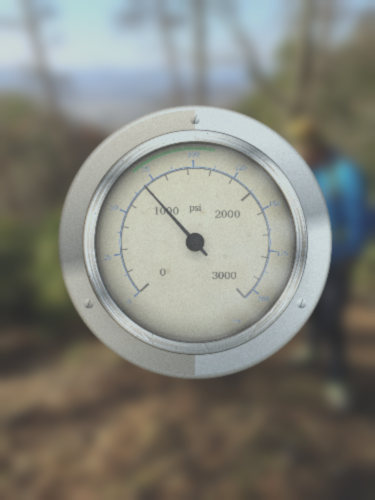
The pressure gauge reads psi 1000
